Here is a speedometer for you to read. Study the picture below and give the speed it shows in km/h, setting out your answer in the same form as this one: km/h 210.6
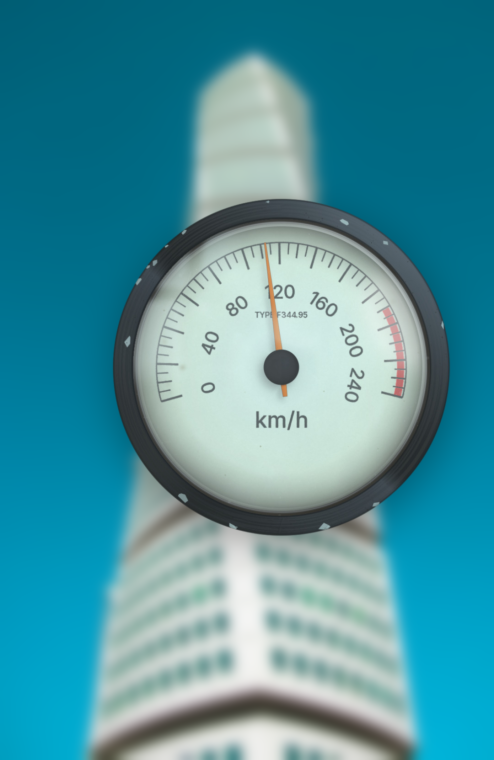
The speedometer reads km/h 112.5
